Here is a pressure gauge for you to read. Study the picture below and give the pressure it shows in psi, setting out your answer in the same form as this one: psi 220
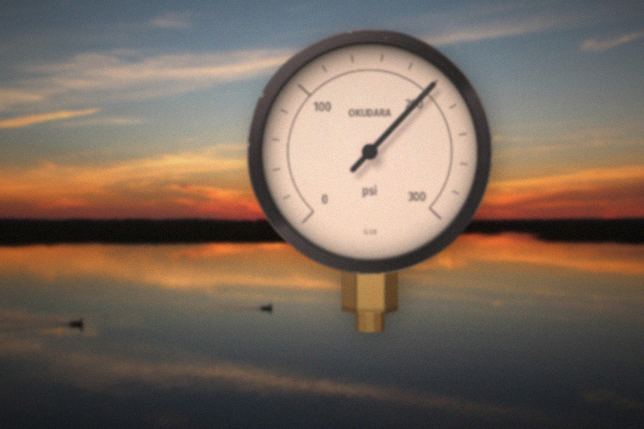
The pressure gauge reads psi 200
